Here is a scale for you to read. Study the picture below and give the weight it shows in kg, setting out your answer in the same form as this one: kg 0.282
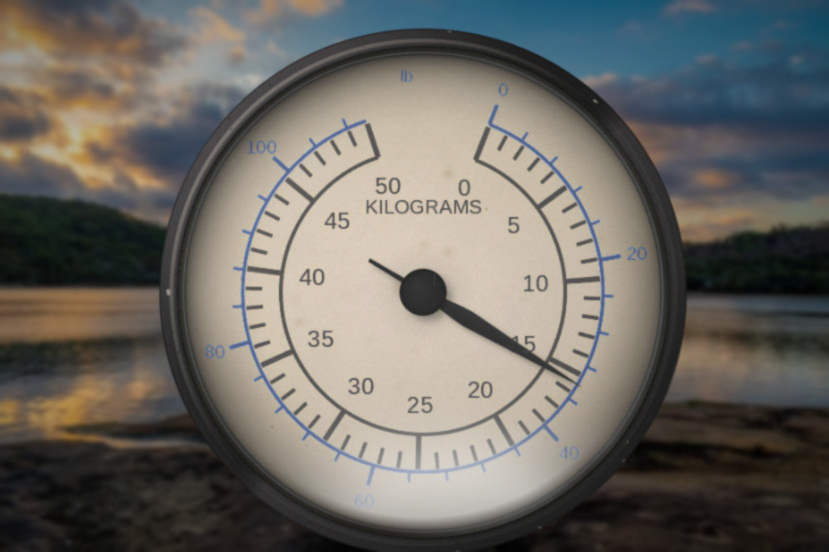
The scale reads kg 15.5
